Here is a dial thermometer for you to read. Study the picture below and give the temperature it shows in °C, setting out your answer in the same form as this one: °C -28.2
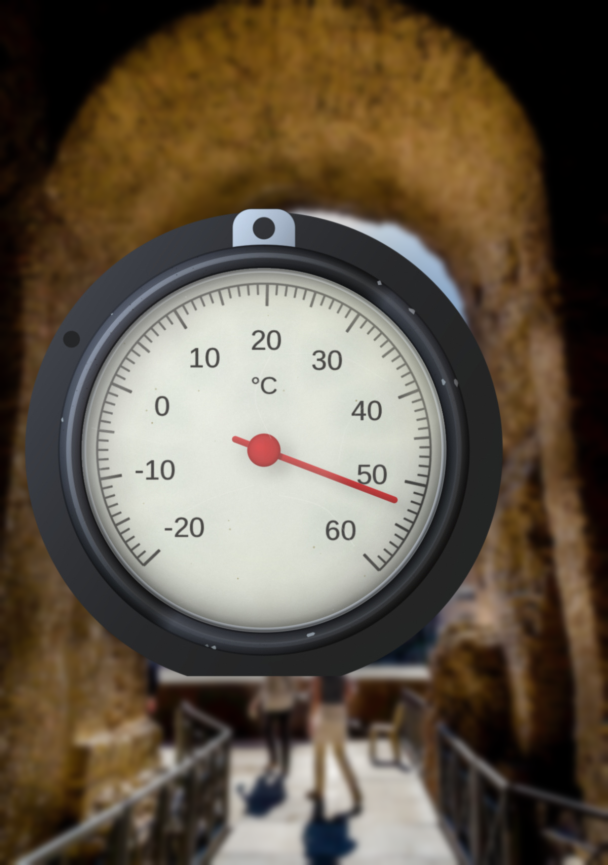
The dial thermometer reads °C 52.5
